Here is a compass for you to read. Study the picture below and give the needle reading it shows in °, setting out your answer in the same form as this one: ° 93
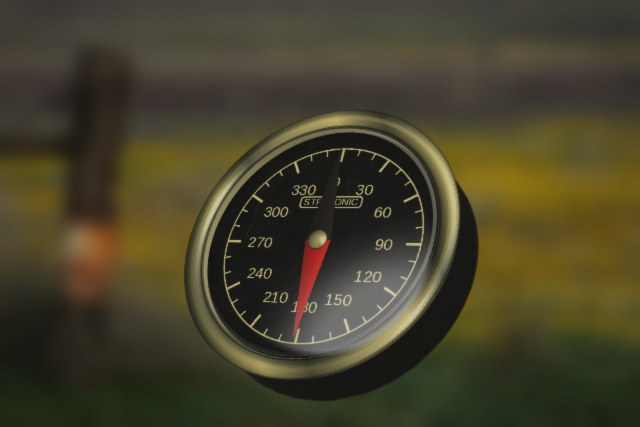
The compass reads ° 180
